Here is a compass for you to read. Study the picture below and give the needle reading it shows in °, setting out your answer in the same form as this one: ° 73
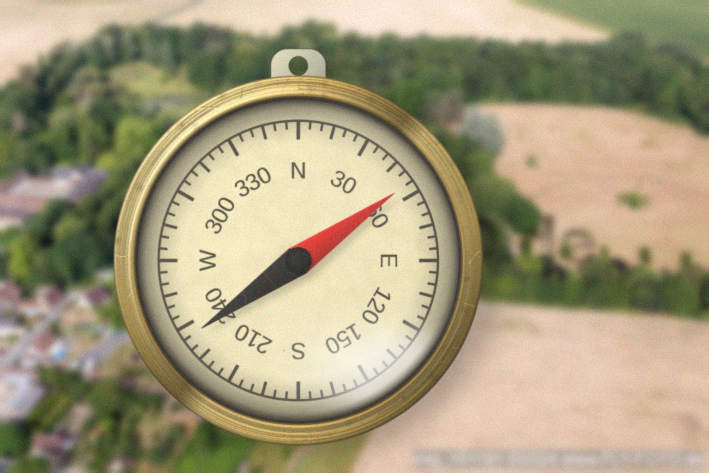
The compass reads ° 55
